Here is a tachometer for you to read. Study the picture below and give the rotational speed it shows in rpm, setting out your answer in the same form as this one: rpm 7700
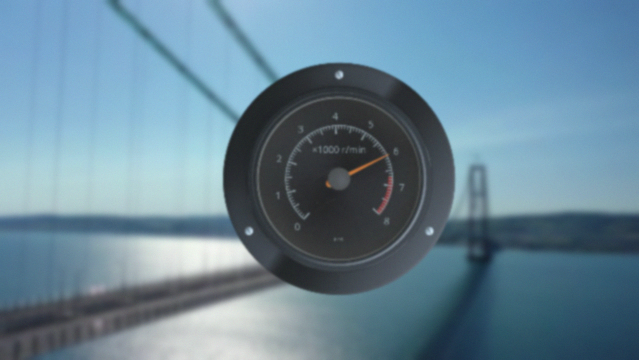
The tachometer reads rpm 6000
